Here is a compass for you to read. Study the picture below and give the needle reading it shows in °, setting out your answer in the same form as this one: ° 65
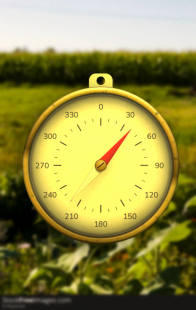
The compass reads ° 40
